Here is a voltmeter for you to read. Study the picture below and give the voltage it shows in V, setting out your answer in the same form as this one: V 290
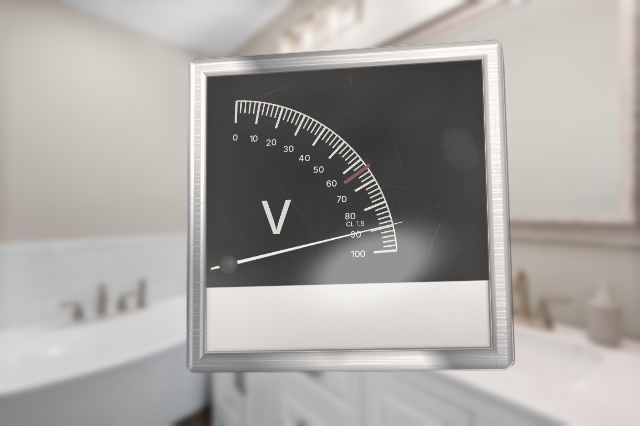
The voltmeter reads V 90
